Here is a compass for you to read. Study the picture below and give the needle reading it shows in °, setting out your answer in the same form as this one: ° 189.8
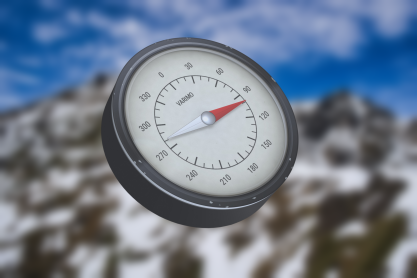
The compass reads ° 100
